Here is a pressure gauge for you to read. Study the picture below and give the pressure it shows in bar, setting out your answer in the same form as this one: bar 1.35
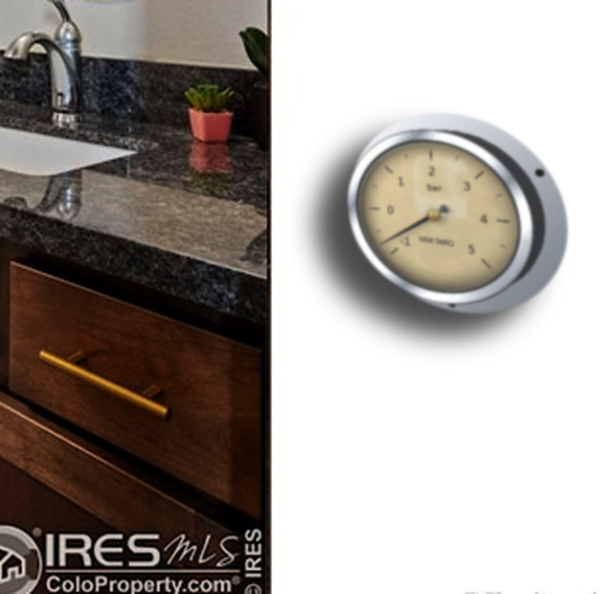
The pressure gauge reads bar -0.75
